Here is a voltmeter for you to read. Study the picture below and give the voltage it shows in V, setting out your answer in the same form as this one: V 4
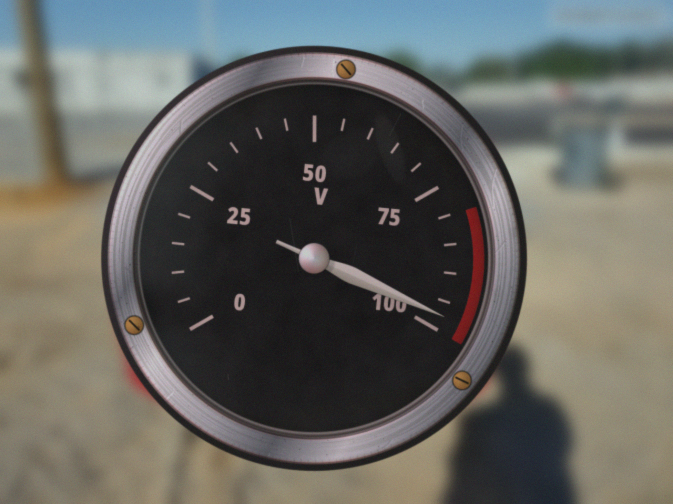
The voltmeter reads V 97.5
